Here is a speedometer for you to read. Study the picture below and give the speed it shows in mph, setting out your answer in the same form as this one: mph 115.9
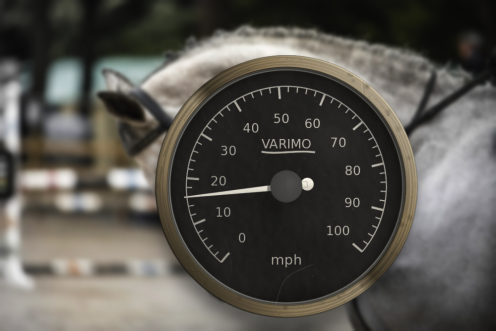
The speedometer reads mph 16
